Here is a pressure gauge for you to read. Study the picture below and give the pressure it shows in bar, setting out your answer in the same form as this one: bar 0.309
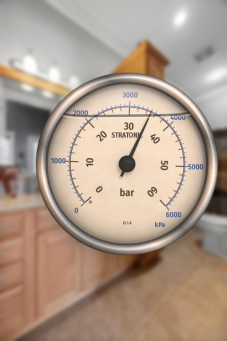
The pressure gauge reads bar 35
